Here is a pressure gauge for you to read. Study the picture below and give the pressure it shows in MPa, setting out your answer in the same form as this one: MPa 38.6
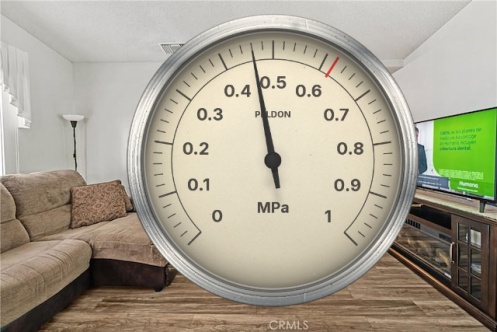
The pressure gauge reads MPa 0.46
